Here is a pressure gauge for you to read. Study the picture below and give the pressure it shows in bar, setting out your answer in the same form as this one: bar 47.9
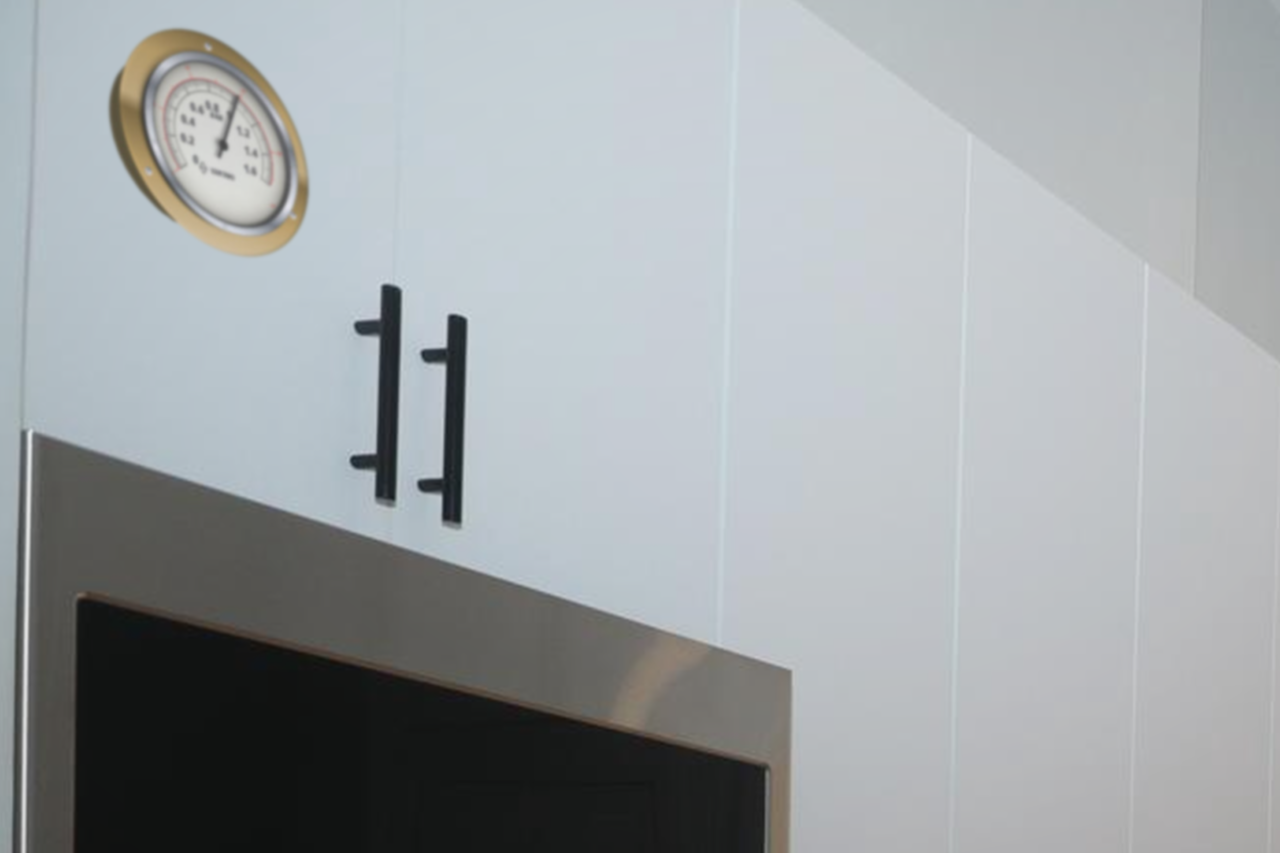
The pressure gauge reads bar 1
